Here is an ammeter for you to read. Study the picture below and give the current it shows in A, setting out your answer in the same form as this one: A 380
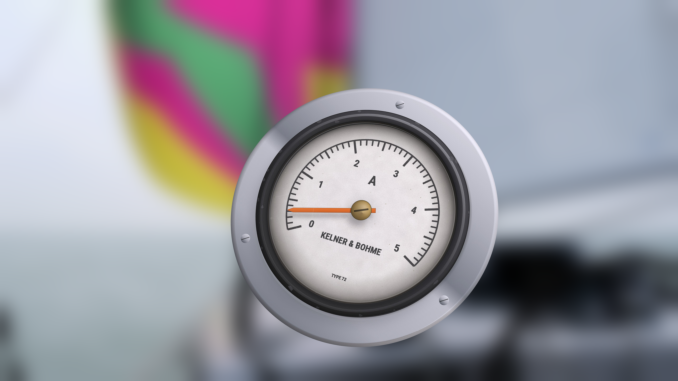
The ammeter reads A 0.3
